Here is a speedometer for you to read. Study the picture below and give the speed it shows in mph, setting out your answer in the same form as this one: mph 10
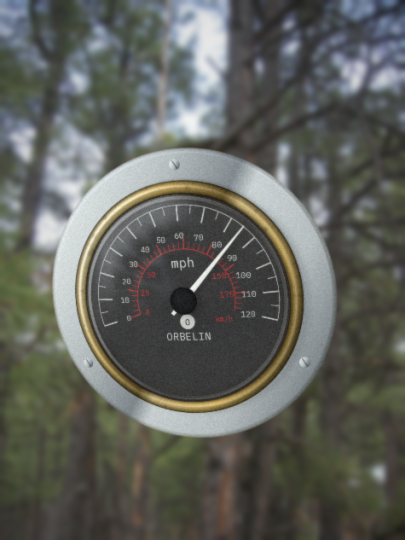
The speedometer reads mph 85
